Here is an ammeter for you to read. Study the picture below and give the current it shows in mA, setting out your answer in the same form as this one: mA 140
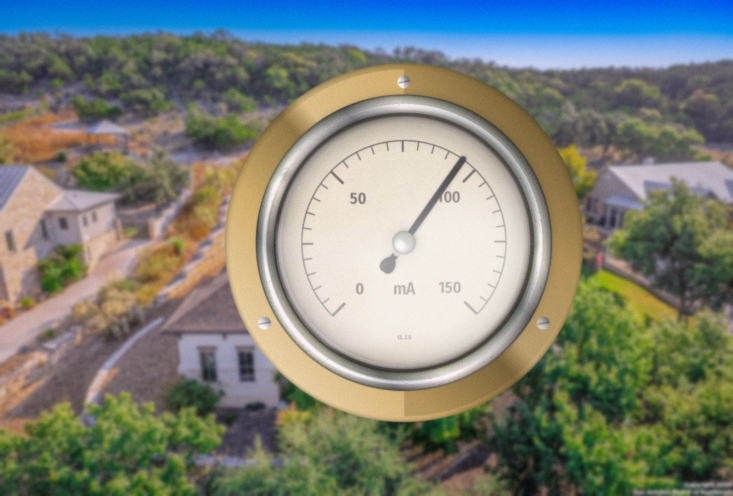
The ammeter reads mA 95
